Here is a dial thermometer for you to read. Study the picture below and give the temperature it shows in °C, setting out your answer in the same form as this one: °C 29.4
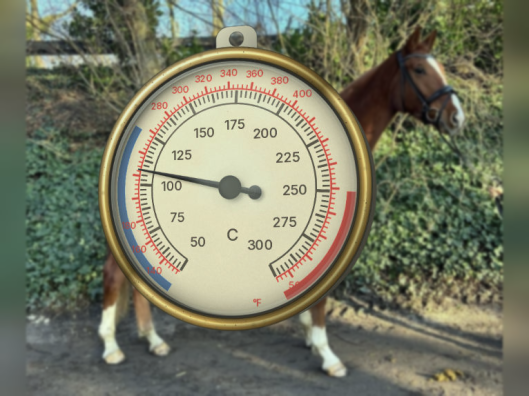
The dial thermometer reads °C 107.5
